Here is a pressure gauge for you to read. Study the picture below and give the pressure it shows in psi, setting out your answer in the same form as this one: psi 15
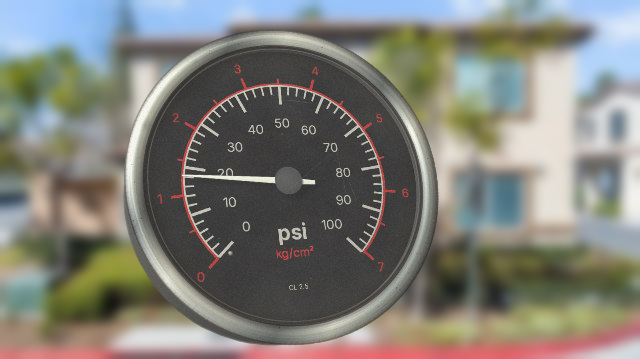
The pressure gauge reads psi 18
